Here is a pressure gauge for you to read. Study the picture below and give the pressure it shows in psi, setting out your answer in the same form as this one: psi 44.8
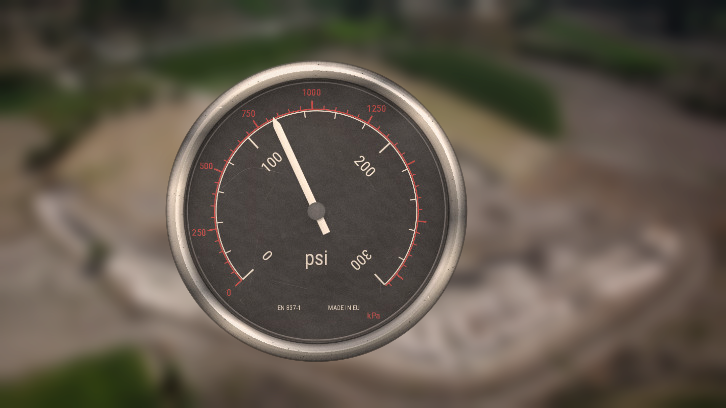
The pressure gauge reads psi 120
